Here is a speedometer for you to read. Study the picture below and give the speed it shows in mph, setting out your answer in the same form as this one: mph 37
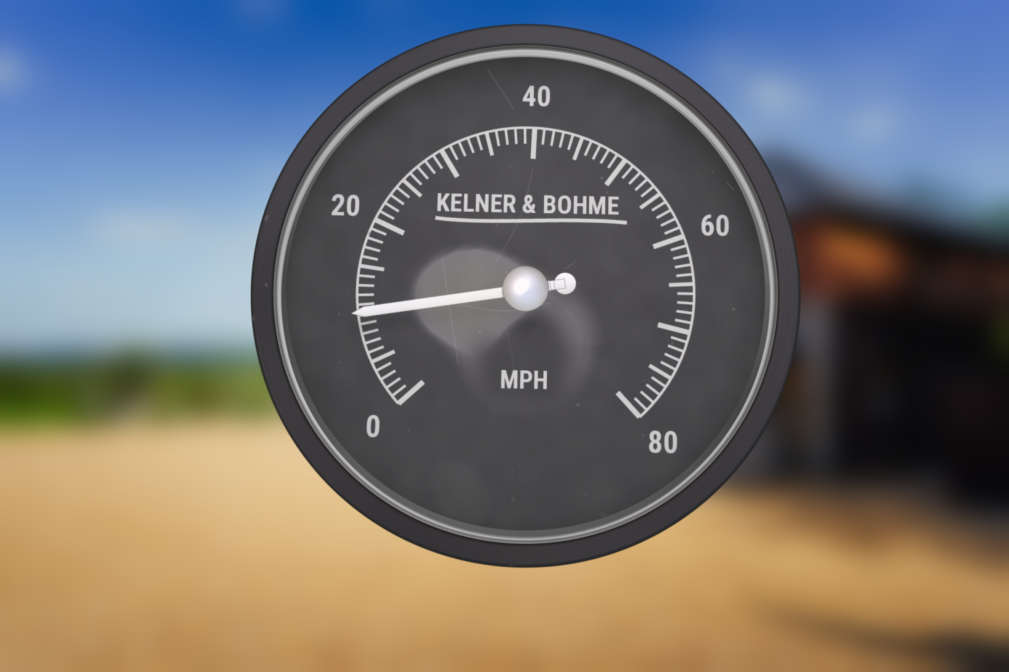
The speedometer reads mph 10
